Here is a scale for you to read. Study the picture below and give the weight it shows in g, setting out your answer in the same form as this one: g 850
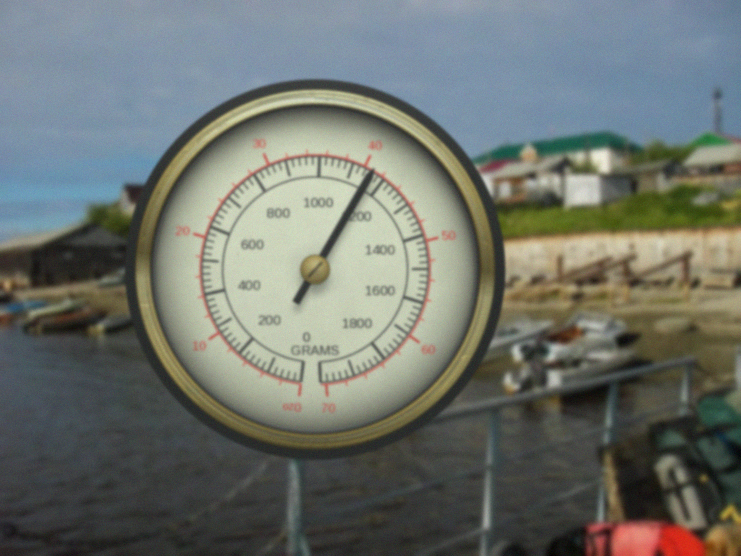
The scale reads g 1160
